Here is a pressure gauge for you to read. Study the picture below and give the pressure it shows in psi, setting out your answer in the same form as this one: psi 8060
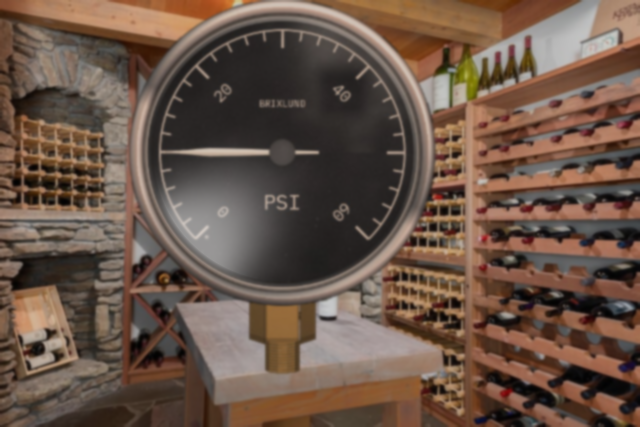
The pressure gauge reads psi 10
